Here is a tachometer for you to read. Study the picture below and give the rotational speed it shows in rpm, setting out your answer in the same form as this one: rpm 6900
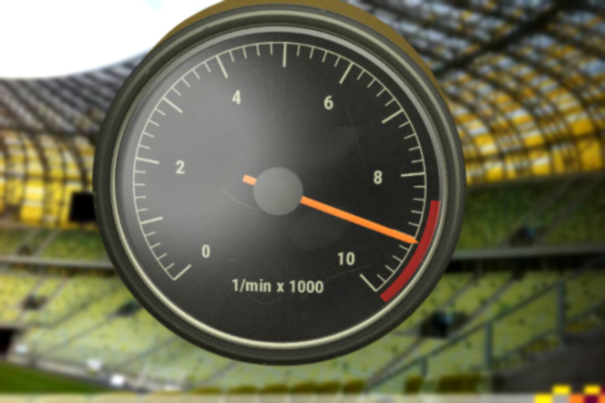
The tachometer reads rpm 9000
